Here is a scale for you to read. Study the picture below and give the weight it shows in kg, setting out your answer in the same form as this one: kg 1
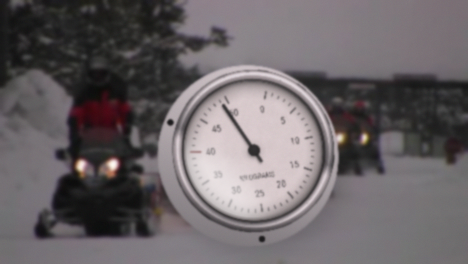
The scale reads kg 49
